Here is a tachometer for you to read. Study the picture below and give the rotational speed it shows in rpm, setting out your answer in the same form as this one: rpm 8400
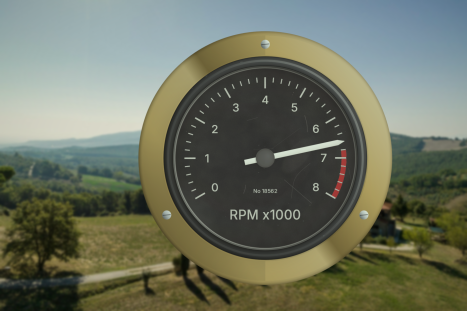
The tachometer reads rpm 6600
